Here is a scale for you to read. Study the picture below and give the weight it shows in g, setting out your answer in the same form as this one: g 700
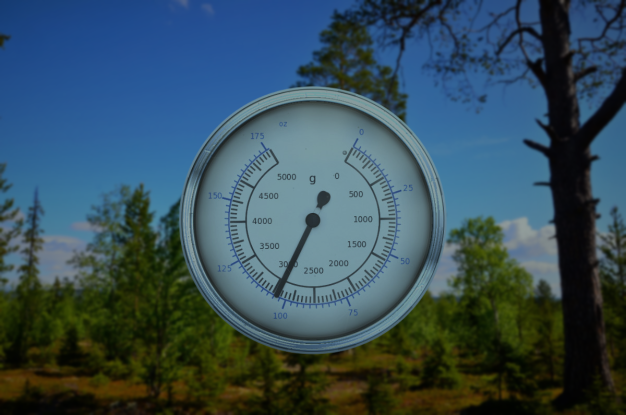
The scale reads g 2950
